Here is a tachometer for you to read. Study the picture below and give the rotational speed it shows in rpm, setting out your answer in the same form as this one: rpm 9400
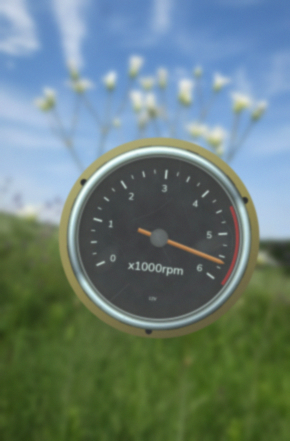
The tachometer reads rpm 5625
